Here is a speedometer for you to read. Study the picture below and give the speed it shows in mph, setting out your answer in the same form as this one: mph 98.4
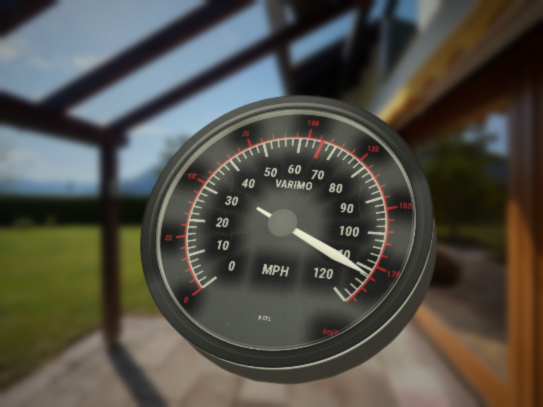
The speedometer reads mph 112
